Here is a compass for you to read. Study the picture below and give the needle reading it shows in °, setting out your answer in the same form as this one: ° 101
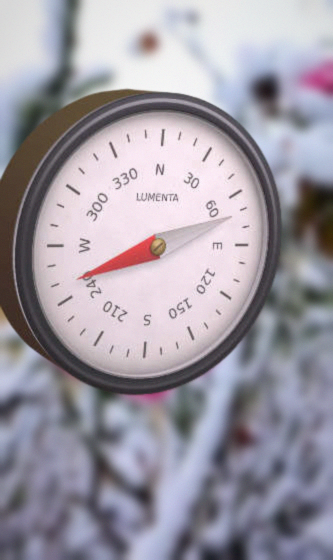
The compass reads ° 250
